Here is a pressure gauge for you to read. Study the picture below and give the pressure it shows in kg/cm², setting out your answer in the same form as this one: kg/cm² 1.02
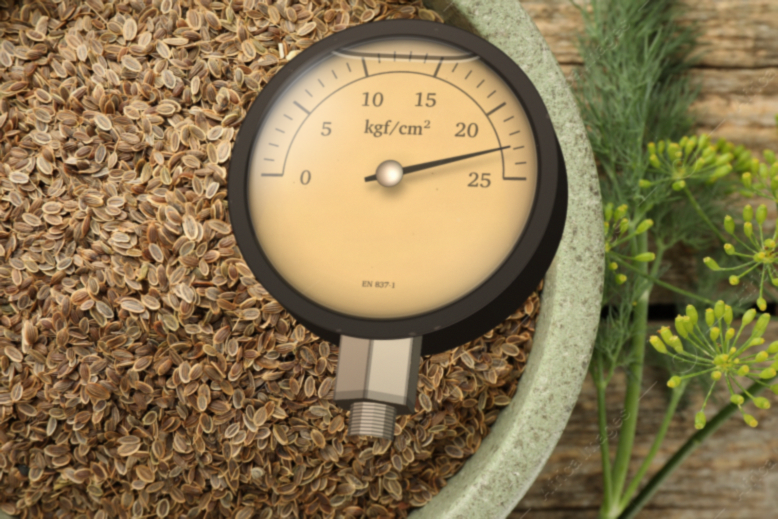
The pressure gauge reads kg/cm² 23
